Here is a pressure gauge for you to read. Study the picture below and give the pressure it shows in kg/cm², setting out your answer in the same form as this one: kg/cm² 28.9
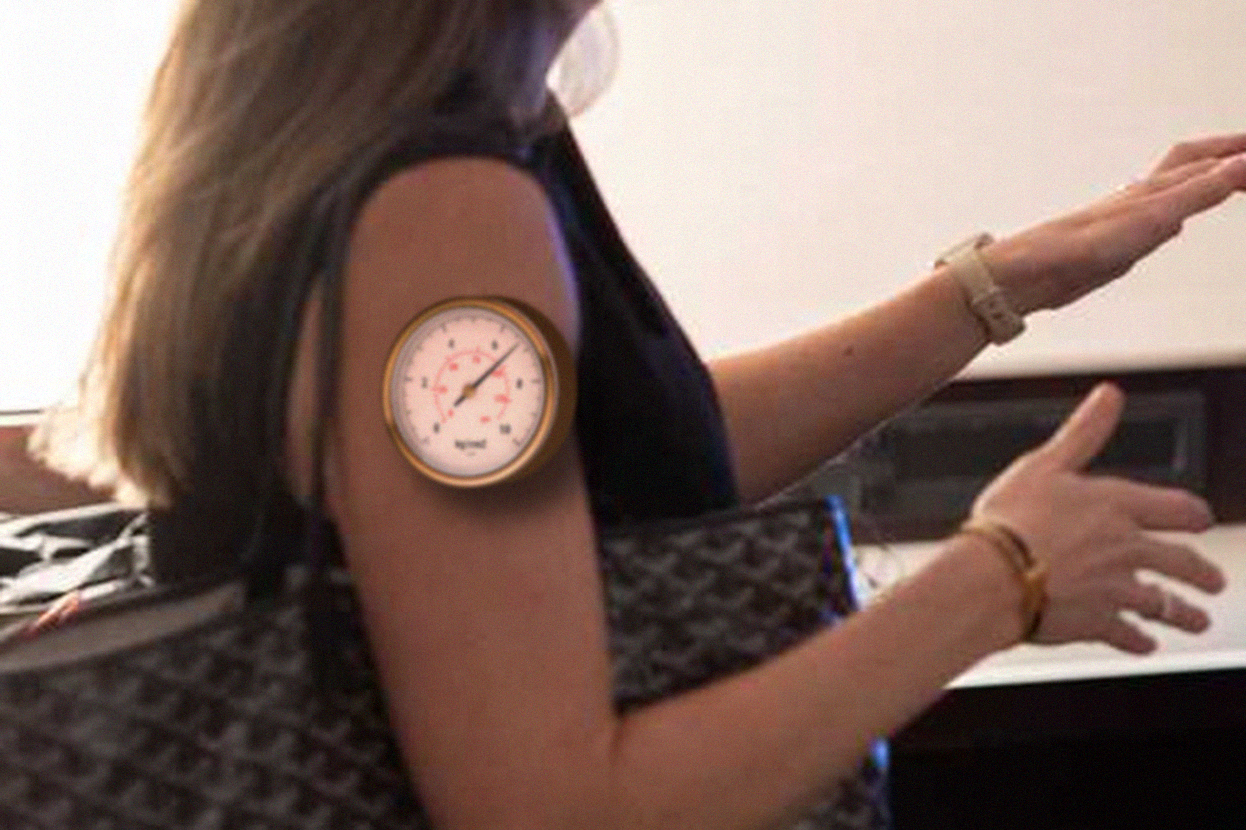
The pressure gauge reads kg/cm² 6.75
